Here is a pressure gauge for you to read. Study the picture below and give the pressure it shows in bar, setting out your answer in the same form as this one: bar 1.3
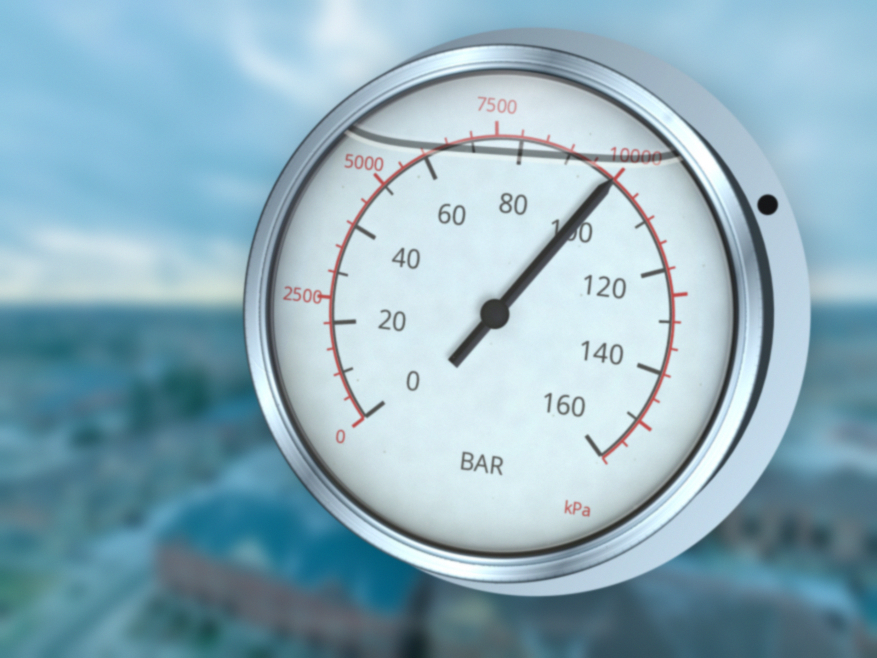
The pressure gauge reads bar 100
